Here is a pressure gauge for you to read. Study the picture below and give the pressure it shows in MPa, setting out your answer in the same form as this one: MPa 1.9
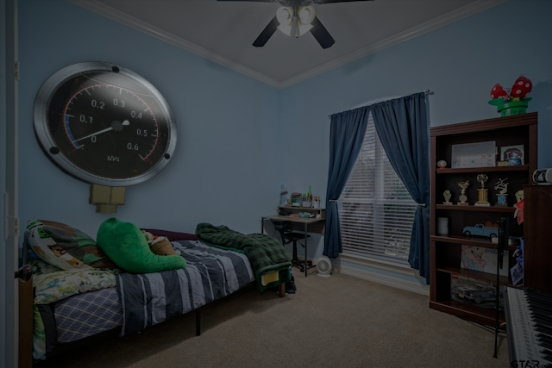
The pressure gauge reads MPa 0.02
